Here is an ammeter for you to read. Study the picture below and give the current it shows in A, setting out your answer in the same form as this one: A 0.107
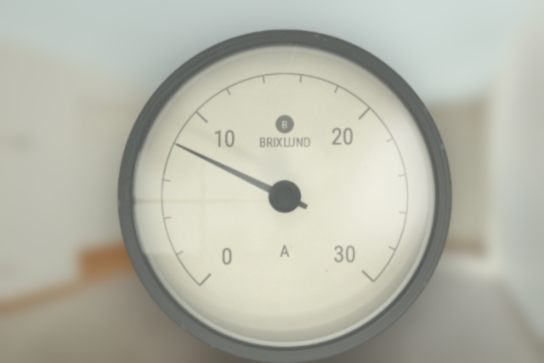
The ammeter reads A 8
